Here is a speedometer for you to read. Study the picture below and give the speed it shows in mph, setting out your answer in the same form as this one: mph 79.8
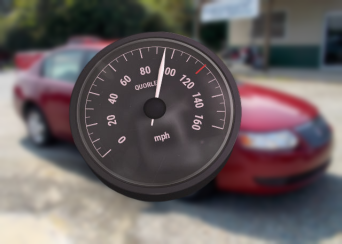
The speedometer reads mph 95
